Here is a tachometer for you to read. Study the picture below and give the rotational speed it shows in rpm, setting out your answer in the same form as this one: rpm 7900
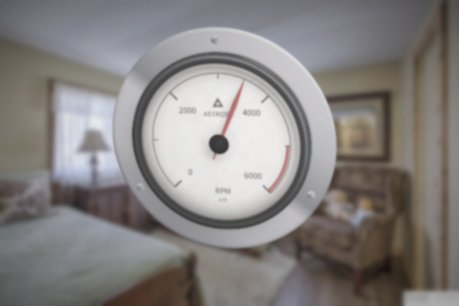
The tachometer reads rpm 3500
